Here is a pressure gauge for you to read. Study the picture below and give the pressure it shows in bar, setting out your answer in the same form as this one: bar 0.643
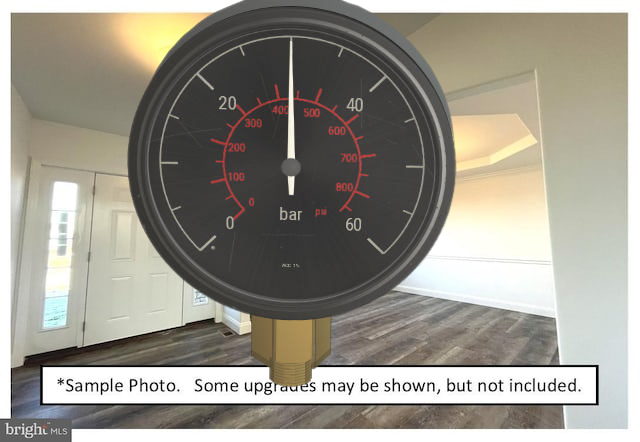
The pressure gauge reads bar 30
